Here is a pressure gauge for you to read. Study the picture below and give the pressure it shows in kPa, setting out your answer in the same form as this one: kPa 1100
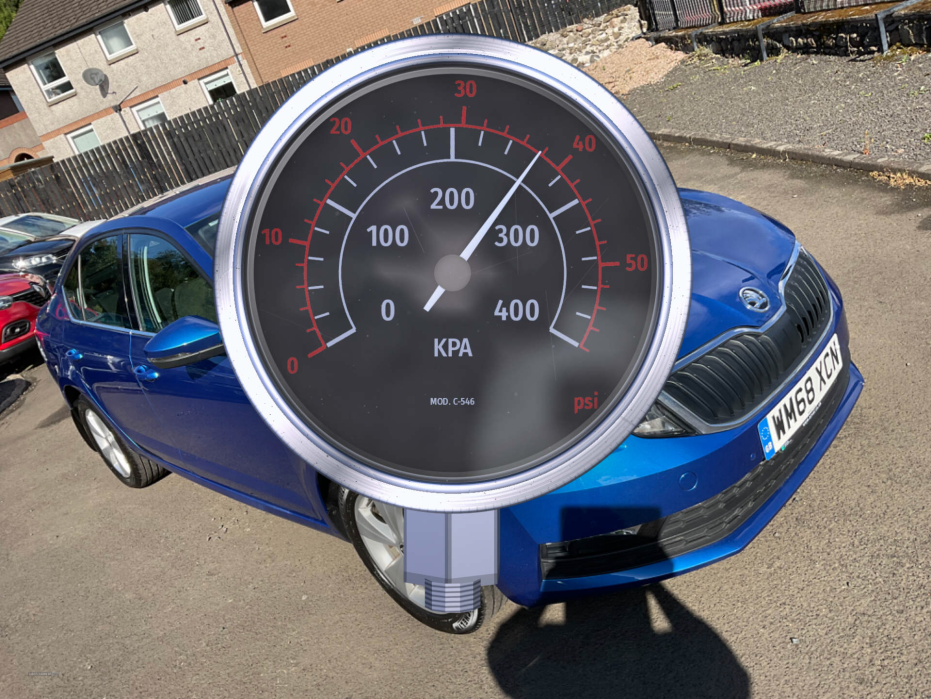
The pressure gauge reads kPa 260
